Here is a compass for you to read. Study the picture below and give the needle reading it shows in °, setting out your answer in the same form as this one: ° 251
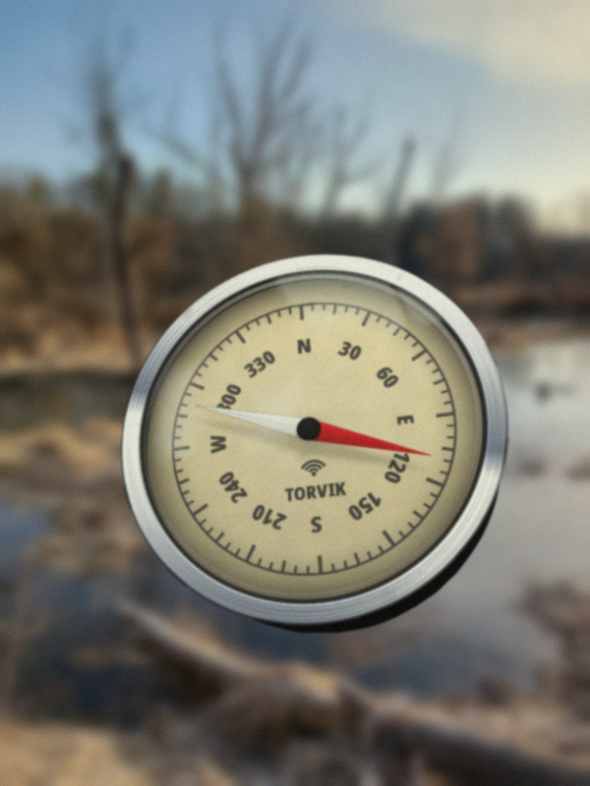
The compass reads ° 110
